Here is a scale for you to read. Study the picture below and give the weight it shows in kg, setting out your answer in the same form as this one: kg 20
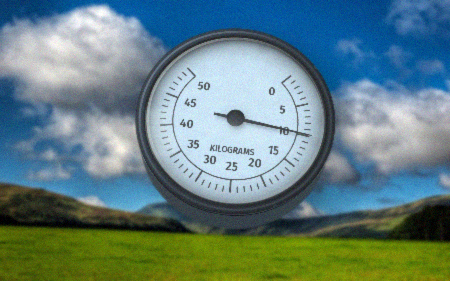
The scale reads kg 10
